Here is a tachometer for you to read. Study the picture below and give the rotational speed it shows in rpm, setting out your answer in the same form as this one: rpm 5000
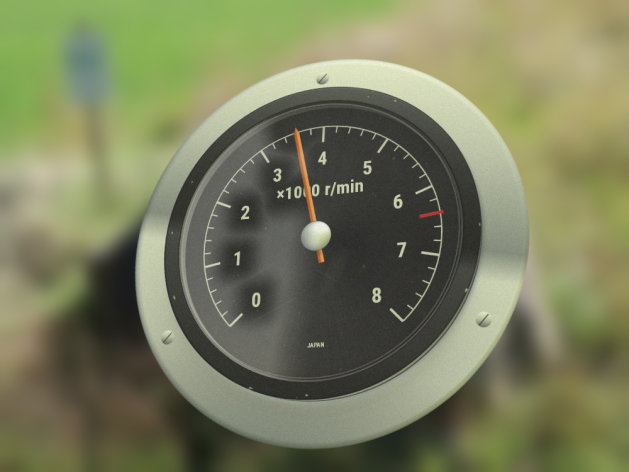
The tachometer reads rpm 3600
